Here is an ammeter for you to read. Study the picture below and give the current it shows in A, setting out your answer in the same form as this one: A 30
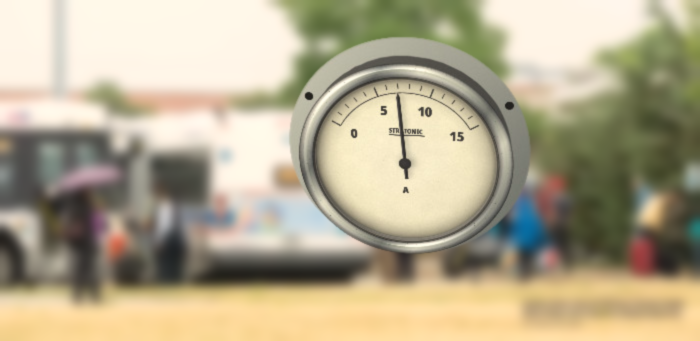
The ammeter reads A 7
